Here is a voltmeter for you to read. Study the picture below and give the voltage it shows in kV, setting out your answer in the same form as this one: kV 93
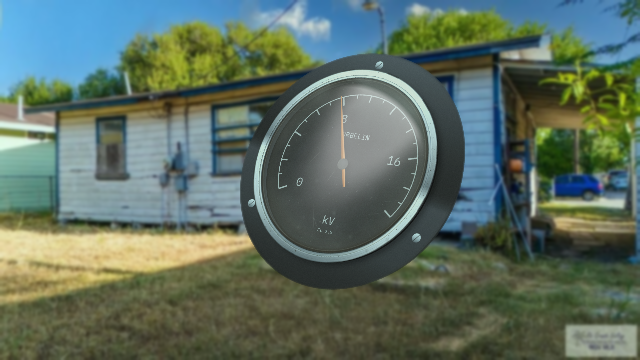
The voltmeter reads kV 8
